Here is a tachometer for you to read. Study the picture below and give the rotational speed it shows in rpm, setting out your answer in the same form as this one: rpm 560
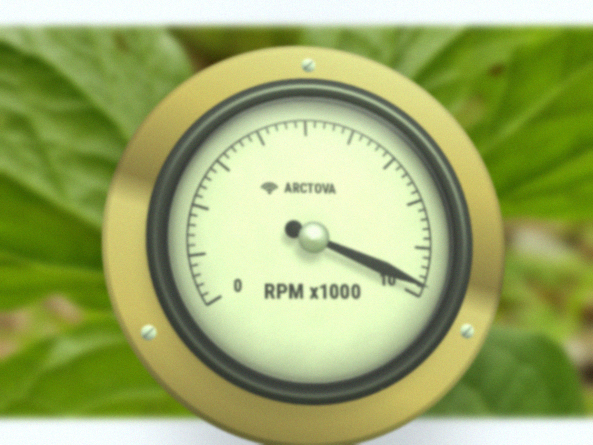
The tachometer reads rpm 9800
